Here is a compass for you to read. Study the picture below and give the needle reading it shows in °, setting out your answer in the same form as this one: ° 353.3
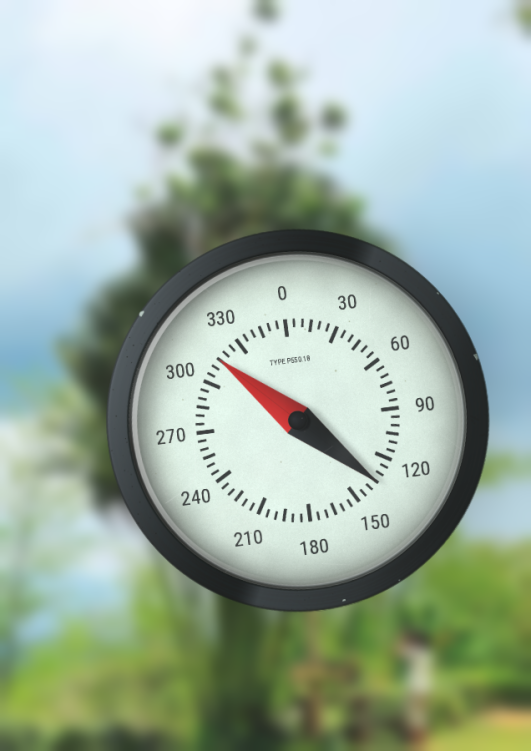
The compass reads ° 315
